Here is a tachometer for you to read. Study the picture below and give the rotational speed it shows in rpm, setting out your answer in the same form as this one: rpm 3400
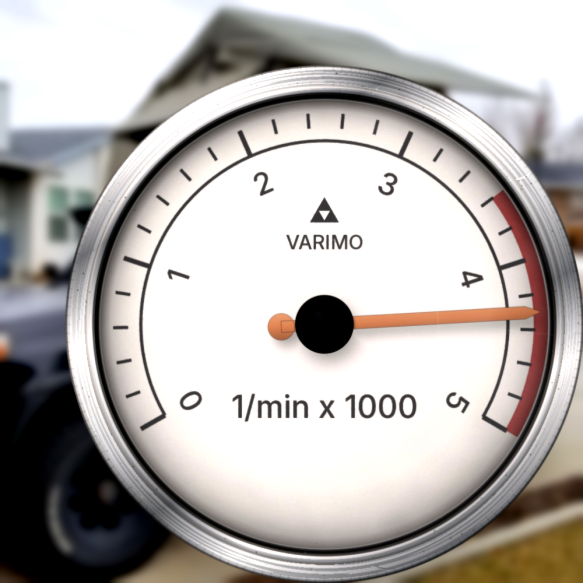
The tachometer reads rpm 4300
